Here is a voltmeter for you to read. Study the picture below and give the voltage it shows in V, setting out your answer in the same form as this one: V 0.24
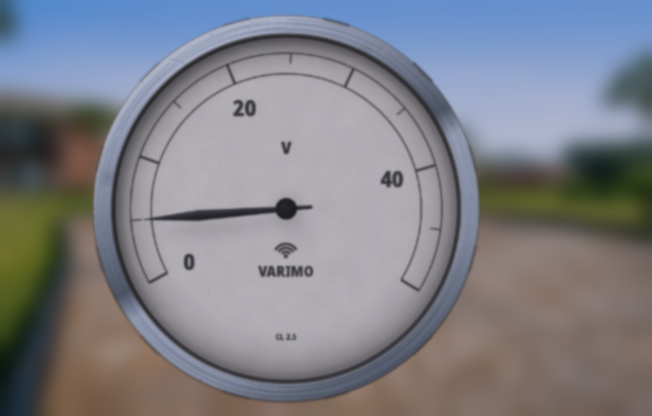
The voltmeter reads V 5
